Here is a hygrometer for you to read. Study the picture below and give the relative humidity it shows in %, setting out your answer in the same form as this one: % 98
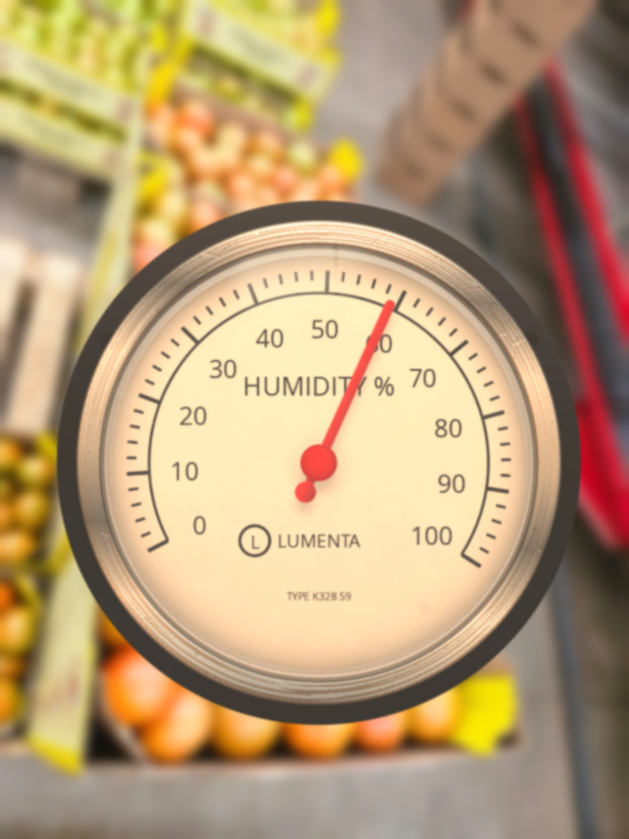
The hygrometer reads % 59
